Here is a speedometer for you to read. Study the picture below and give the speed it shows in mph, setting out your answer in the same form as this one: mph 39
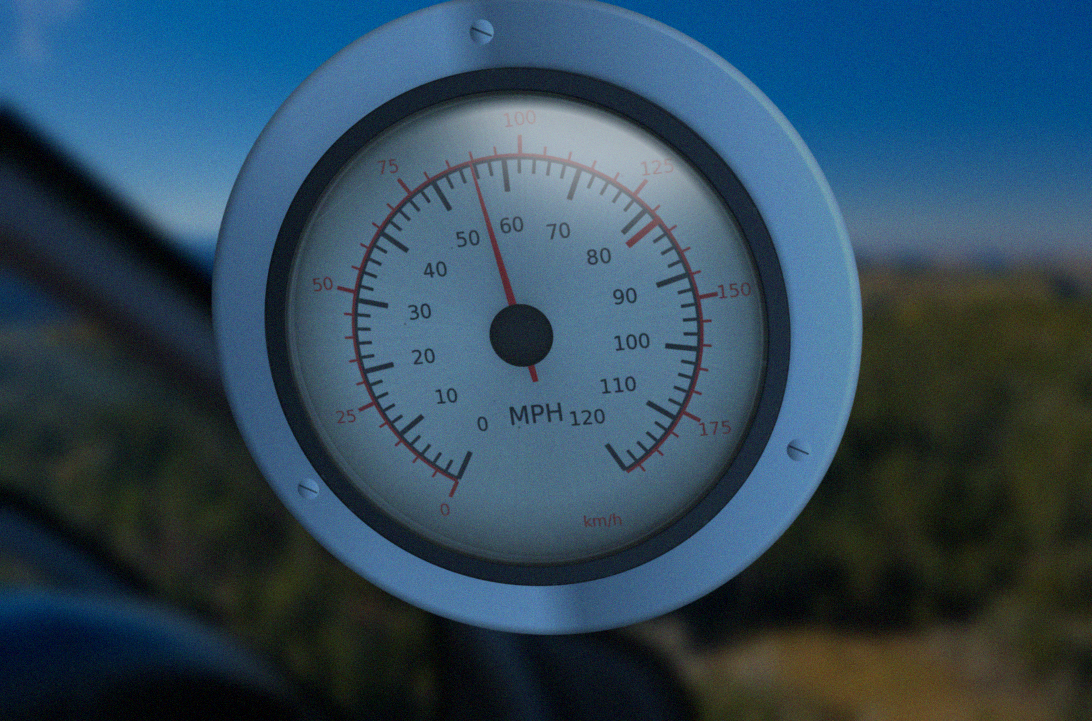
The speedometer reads mph 56
